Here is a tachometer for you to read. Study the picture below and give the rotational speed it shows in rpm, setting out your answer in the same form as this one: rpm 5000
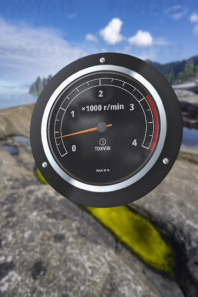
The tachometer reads rpm 375
